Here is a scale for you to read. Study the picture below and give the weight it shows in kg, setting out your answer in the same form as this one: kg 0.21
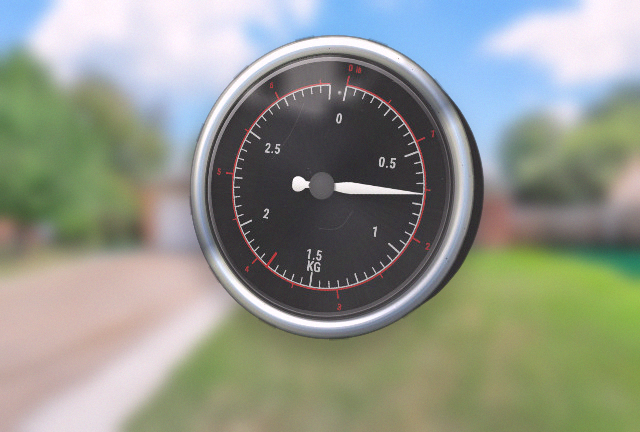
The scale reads kg 0.7
